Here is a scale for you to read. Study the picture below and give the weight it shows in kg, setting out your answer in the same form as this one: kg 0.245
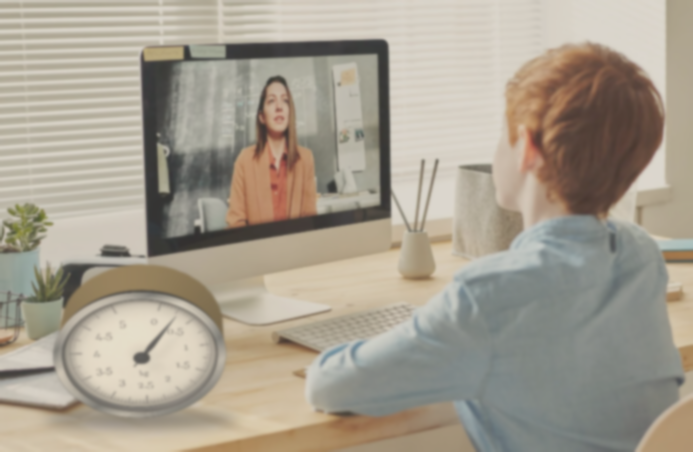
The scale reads kg 0.25
